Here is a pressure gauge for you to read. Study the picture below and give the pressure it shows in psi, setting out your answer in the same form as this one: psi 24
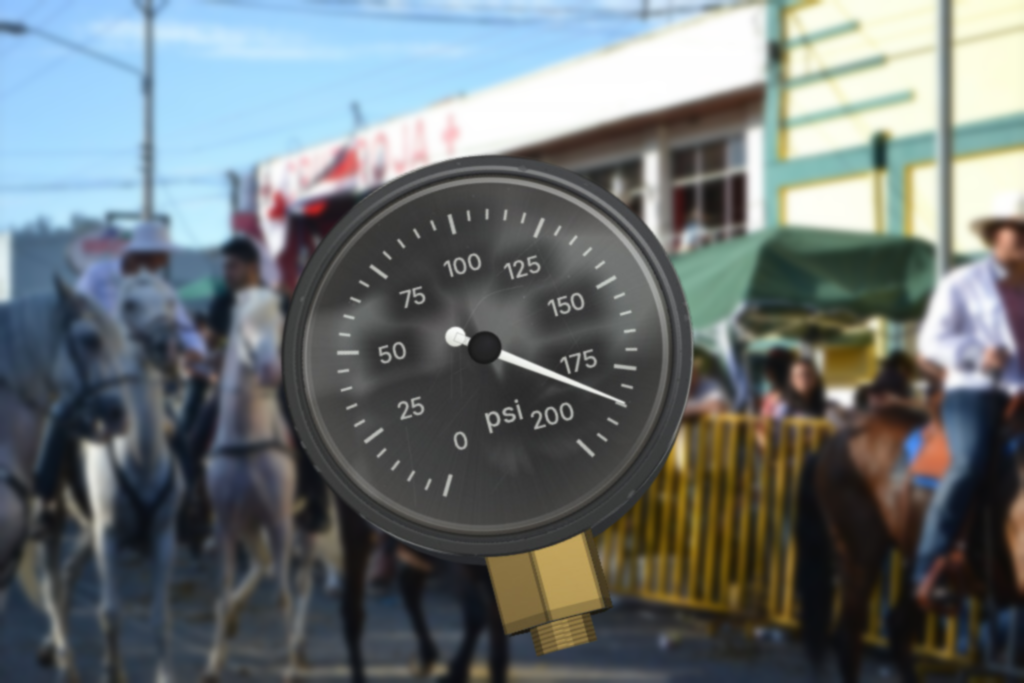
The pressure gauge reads psi 185
